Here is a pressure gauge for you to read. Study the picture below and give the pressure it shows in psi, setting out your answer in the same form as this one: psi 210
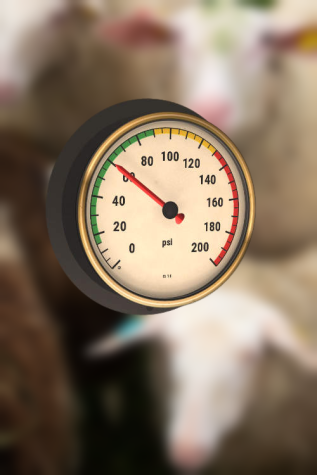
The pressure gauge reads psi 60
